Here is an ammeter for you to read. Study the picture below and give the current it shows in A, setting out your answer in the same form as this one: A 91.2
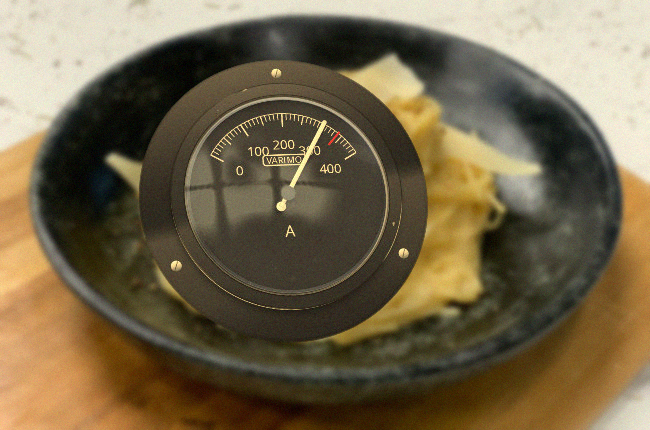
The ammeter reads A 300
